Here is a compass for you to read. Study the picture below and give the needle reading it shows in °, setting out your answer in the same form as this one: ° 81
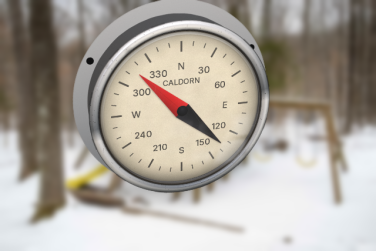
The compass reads ° 315
